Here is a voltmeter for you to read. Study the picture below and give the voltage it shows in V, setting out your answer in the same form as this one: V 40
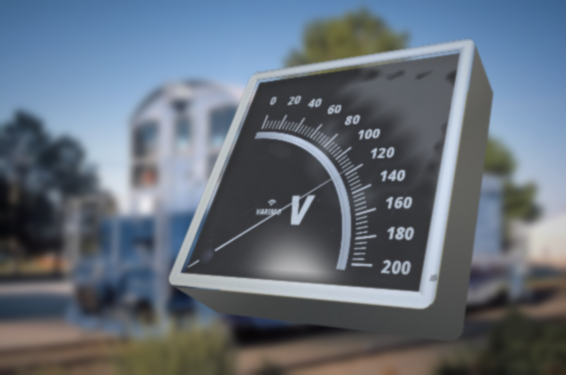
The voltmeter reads V 120
